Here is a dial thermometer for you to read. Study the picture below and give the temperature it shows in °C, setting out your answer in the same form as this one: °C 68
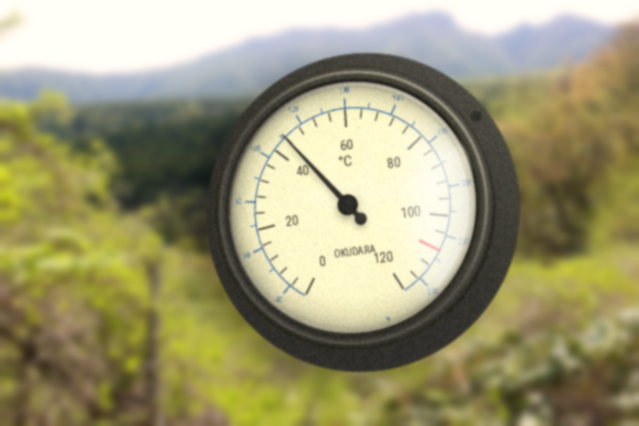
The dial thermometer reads °C 44
